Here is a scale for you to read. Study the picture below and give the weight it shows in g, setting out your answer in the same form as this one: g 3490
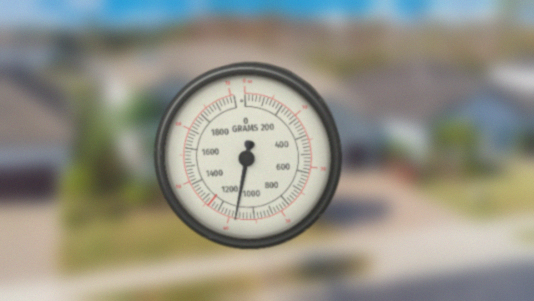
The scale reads g 1100
